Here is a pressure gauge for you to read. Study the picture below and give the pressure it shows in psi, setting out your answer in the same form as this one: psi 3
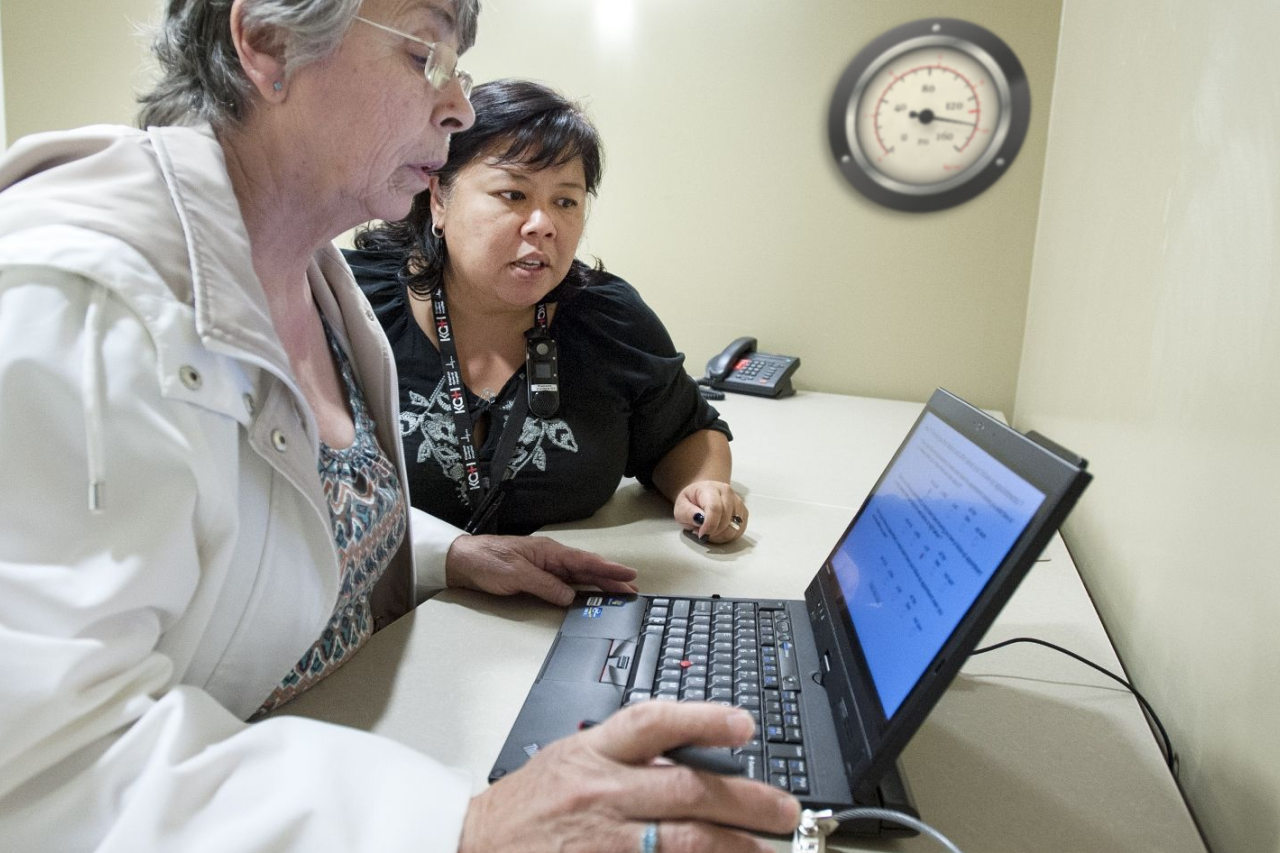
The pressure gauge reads psi 140
